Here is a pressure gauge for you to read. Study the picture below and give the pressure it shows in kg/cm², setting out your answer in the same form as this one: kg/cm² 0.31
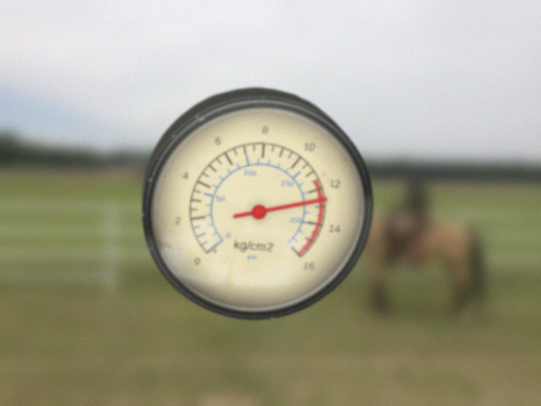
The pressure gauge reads kg/cm² 12.5
